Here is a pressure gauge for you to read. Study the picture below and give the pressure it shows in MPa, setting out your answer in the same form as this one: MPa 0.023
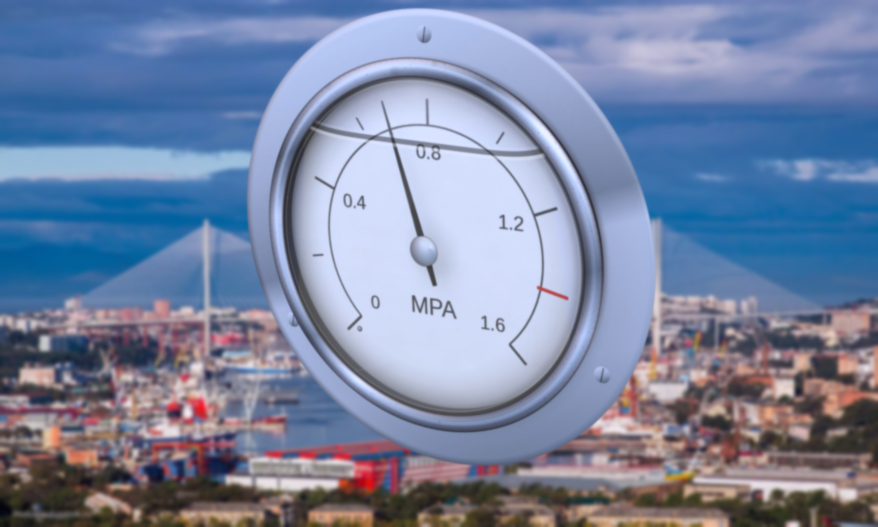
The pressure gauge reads MPa 0.7
